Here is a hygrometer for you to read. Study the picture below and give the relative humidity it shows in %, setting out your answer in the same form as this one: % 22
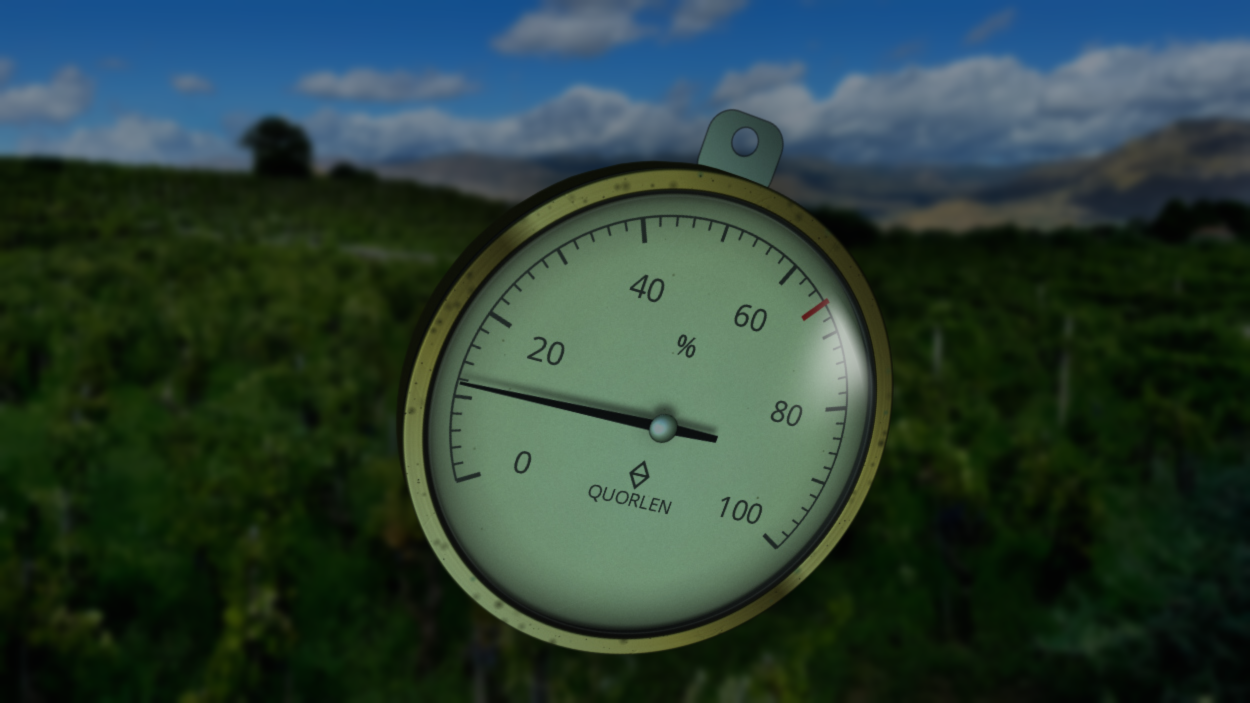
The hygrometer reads % 12
